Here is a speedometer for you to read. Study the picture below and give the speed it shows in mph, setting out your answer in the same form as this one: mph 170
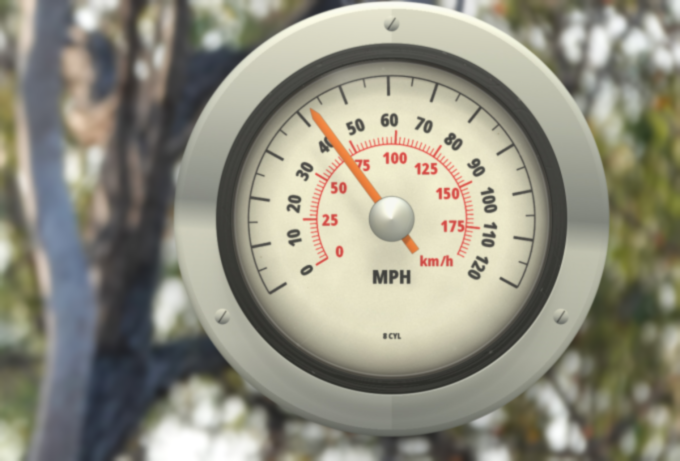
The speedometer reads mph 42.5
